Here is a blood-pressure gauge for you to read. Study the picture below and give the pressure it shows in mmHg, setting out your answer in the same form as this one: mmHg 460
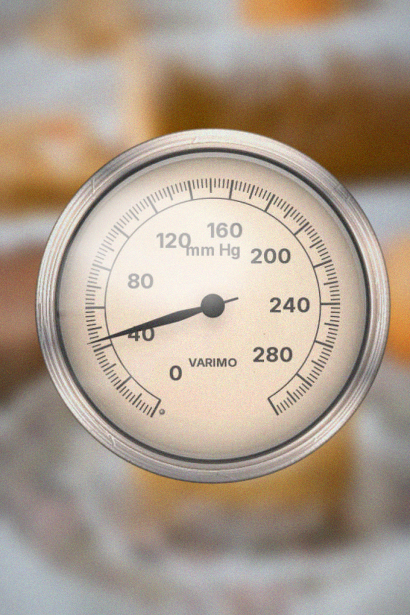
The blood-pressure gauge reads mmHg 44
